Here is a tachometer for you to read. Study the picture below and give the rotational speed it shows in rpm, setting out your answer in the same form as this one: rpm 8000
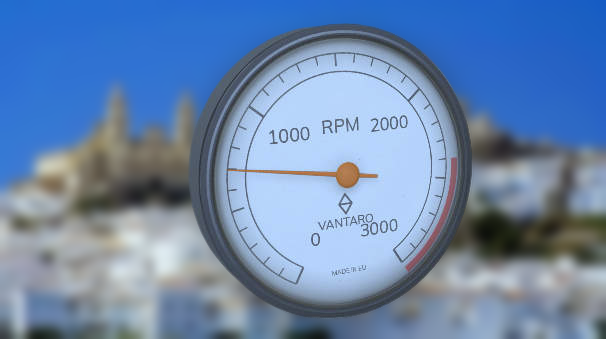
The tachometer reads rpm 700
